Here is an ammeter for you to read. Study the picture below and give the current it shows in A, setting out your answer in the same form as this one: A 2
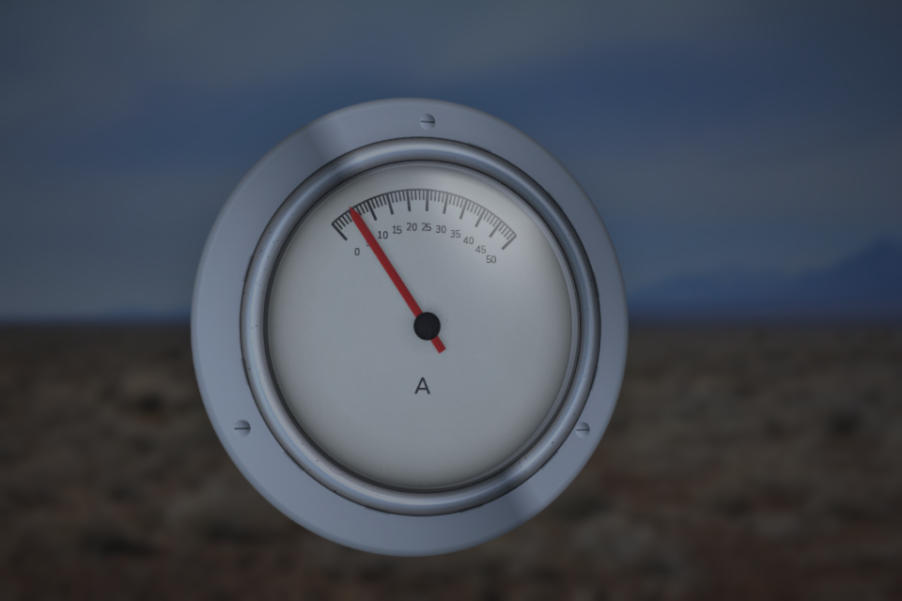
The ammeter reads A 5
